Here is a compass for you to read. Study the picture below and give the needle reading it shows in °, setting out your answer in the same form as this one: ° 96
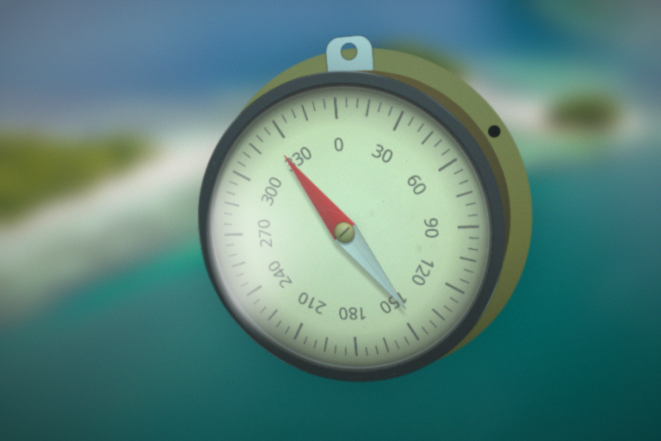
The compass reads ° 325
